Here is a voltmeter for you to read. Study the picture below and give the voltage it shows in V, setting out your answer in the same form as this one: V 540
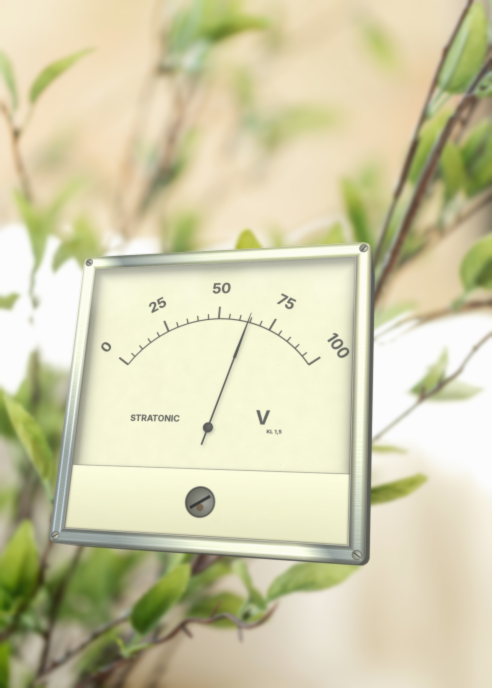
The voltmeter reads V 65
